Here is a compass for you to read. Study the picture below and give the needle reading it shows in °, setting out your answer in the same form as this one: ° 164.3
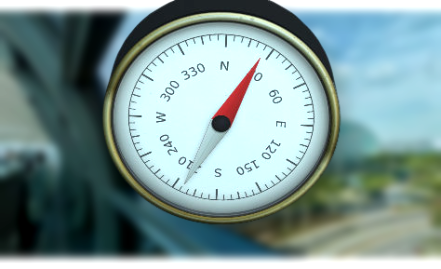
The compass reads ° 25
